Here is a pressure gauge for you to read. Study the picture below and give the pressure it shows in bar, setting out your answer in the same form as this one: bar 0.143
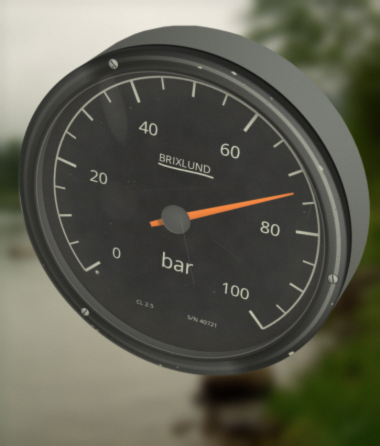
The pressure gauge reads bar 72.5
